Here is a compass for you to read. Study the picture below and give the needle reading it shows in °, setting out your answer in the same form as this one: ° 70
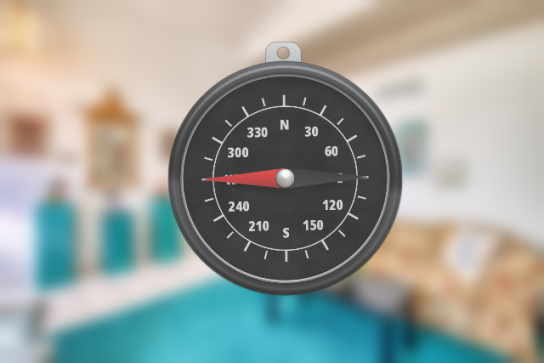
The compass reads ° 270
